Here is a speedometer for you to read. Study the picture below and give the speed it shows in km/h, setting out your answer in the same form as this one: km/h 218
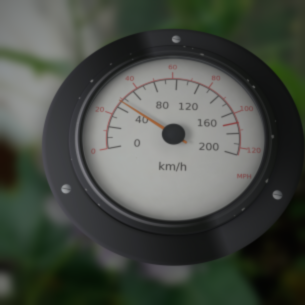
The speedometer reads km/h 45
